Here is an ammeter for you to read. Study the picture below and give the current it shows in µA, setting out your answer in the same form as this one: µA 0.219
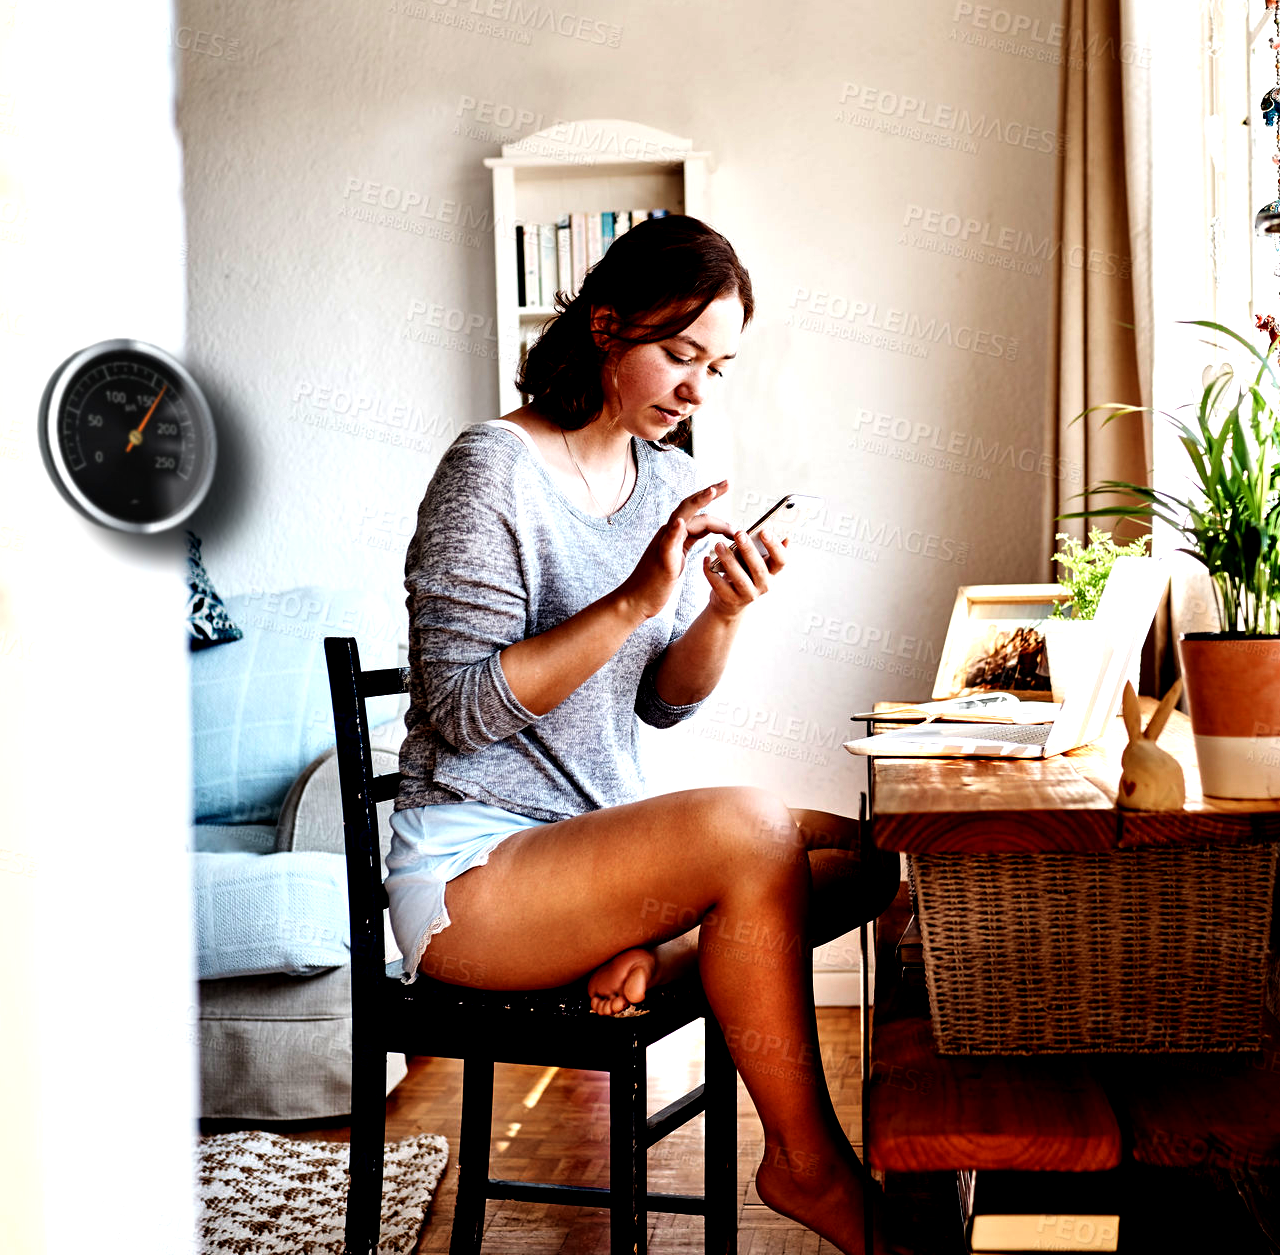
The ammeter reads µA 160
